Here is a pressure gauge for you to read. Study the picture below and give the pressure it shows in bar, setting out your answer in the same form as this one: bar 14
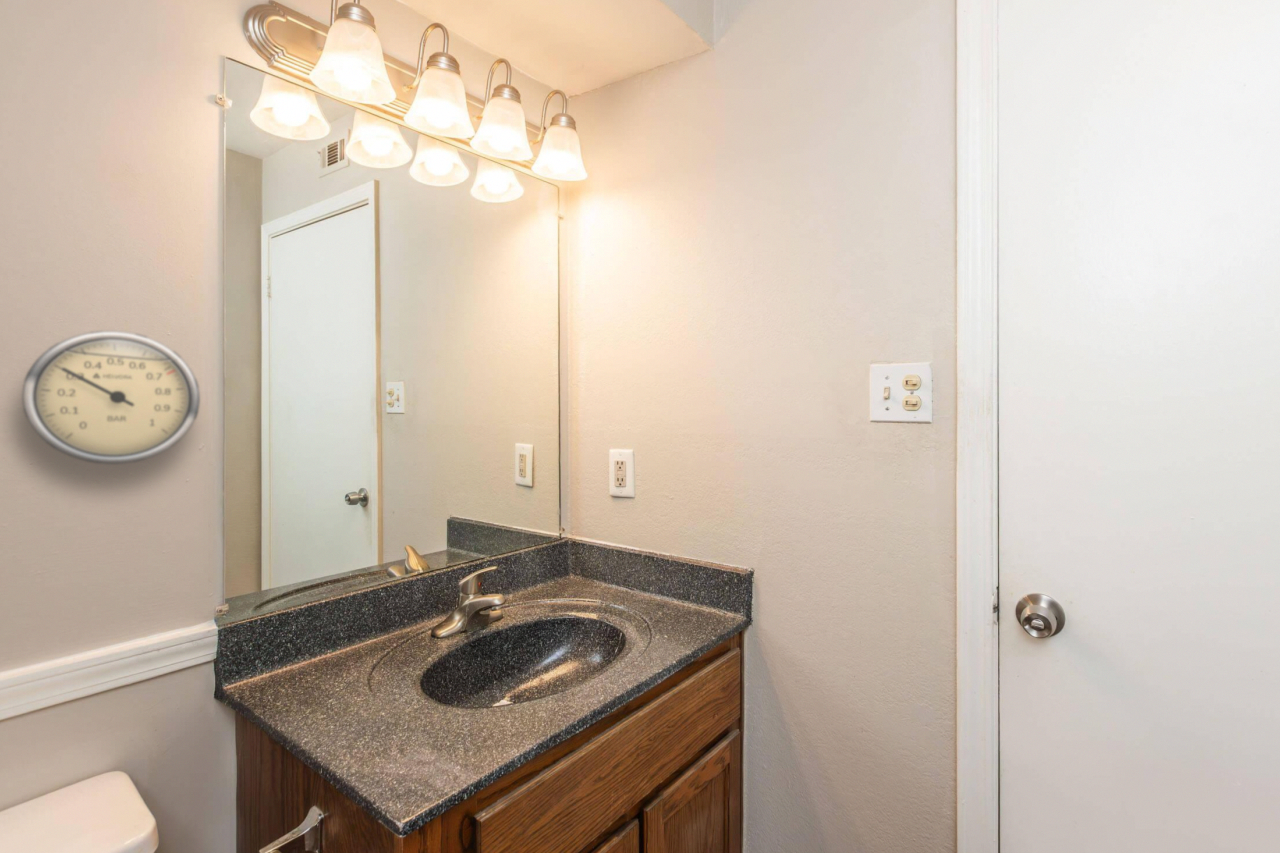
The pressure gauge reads bar 0.3
